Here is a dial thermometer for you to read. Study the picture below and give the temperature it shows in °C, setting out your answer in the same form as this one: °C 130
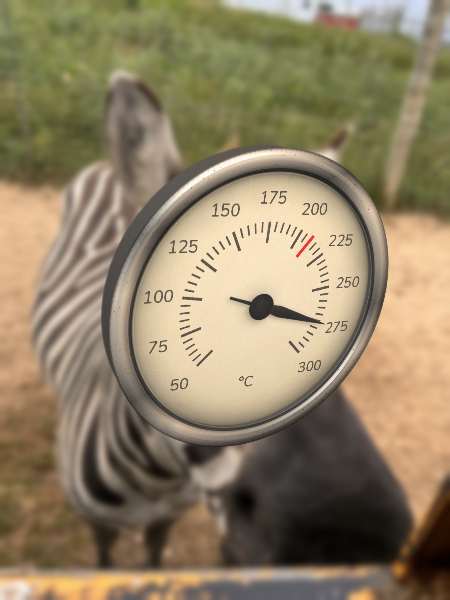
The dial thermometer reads °C 275
